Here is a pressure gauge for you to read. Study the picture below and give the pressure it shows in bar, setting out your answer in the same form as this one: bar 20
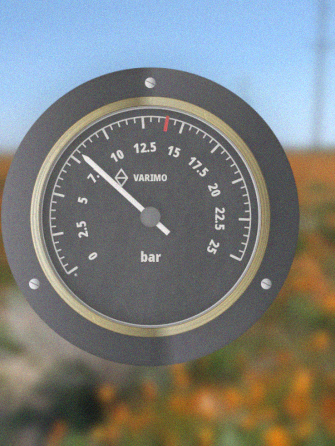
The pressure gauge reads bar 8
